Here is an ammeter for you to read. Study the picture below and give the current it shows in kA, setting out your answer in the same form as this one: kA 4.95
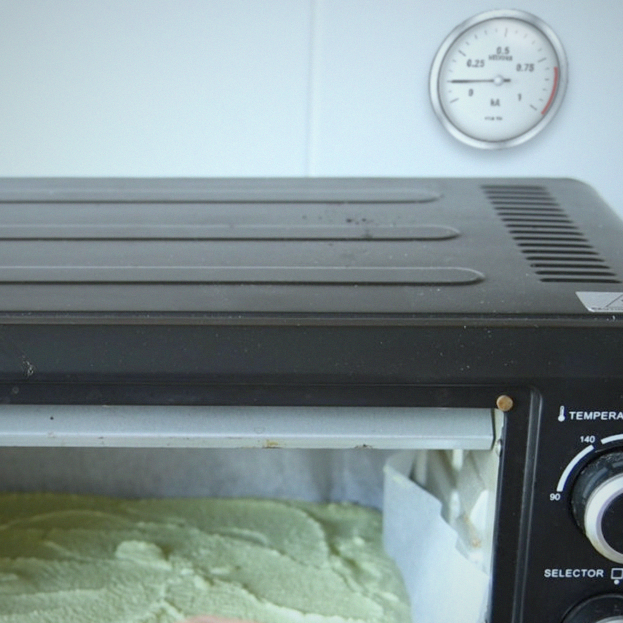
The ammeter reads kA 0.1
